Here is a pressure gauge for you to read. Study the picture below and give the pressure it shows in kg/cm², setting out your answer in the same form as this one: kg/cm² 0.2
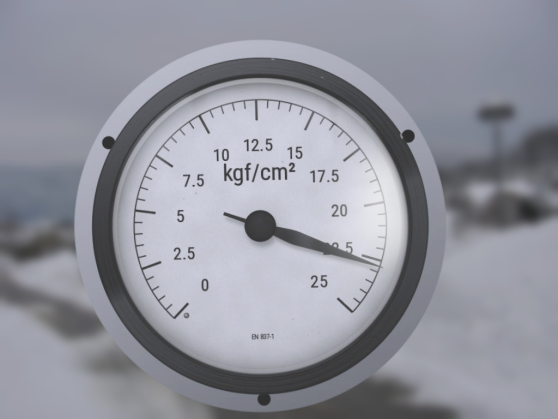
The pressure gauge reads kg/cm² 22.75
